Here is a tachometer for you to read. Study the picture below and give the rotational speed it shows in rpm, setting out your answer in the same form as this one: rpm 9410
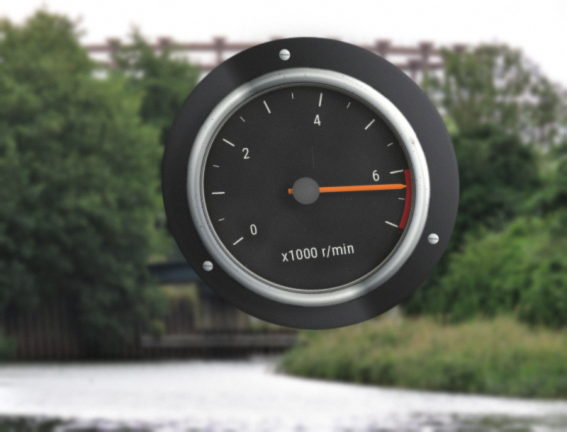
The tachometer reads rpm 6250
